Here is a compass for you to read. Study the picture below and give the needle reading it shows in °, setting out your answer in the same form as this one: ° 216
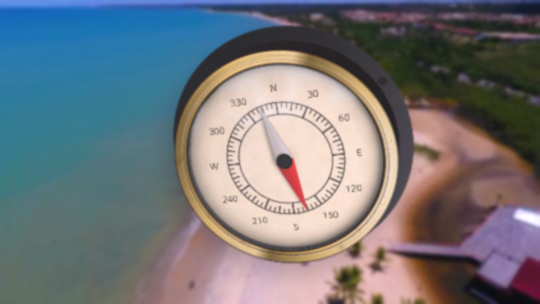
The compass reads ° 165
